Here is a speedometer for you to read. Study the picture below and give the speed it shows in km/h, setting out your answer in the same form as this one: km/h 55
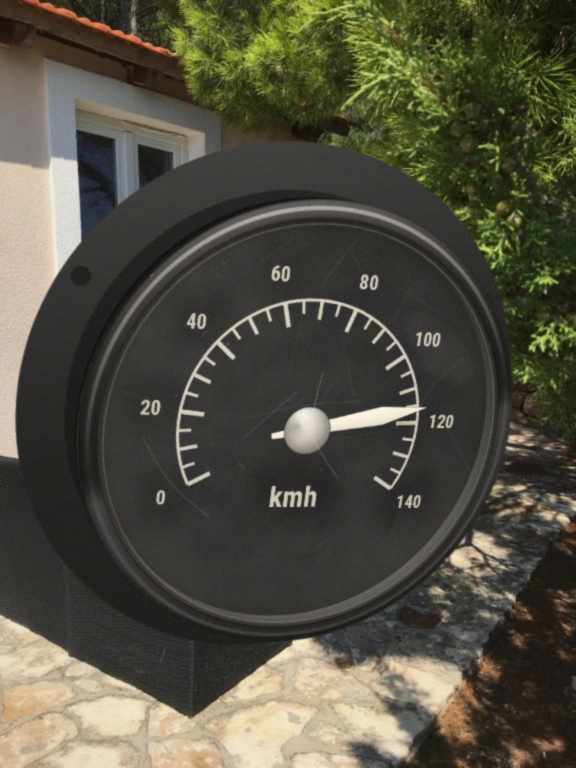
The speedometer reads km/h 115
